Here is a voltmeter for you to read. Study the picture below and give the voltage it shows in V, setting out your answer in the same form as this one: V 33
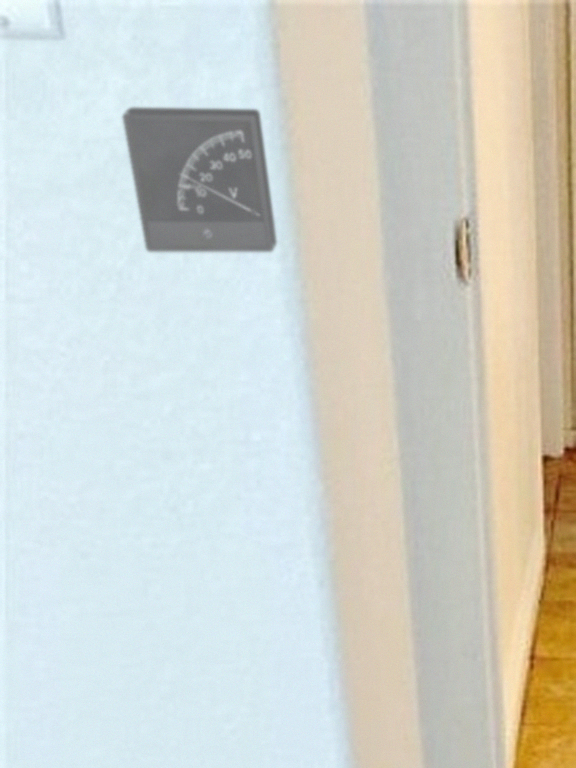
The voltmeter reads V 15
